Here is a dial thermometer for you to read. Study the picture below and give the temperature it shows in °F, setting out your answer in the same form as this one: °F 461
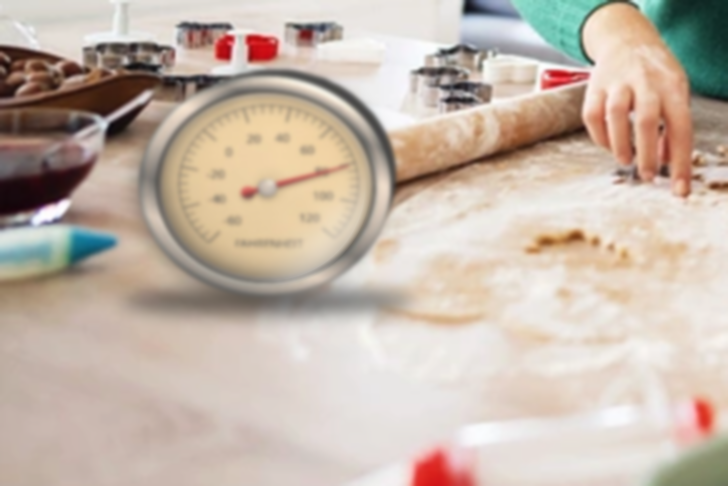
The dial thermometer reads °F 80
